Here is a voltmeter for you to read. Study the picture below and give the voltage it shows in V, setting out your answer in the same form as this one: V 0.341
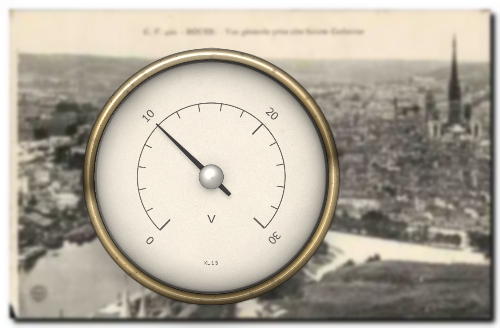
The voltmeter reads V 10
